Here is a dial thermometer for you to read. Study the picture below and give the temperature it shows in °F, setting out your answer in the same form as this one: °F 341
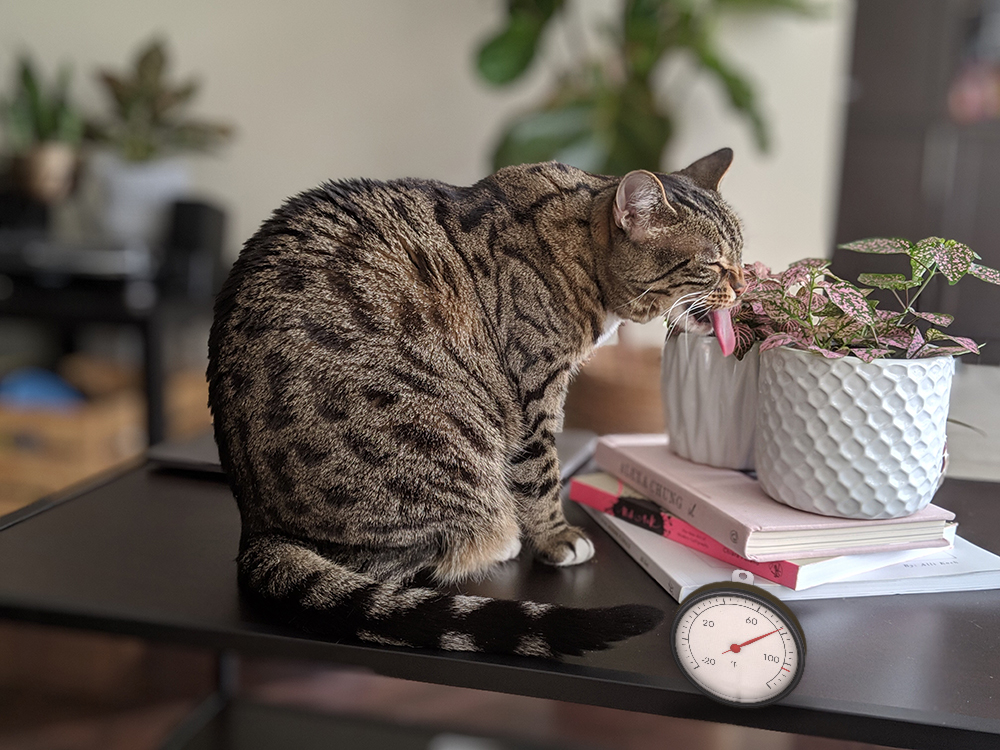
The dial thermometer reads °F 76
